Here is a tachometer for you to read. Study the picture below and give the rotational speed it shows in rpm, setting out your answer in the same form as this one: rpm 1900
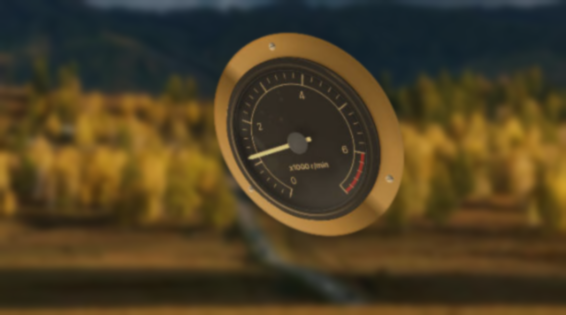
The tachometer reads rpm 1200
